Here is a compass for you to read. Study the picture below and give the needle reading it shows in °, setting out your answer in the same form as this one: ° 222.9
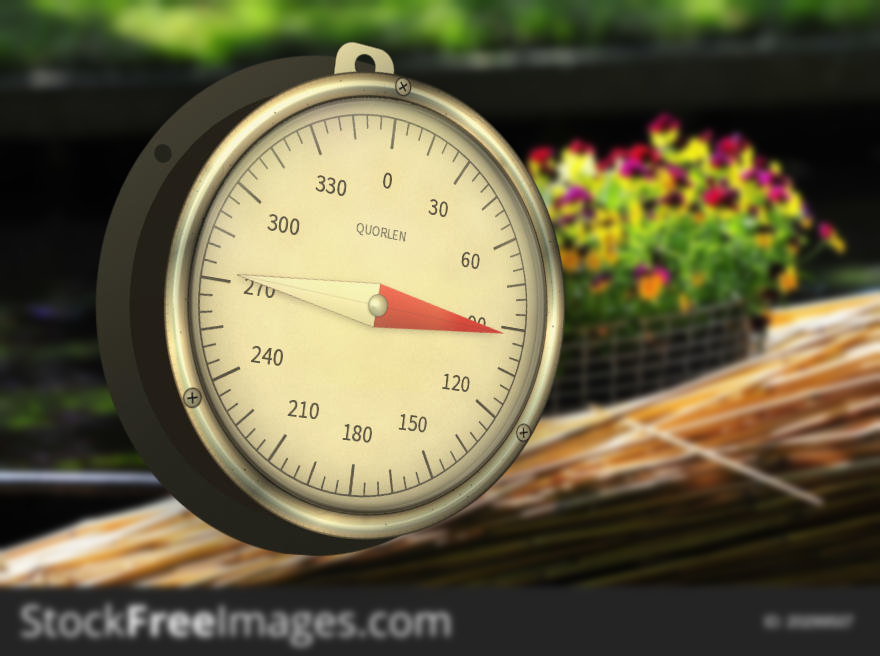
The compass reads ° 92.5
